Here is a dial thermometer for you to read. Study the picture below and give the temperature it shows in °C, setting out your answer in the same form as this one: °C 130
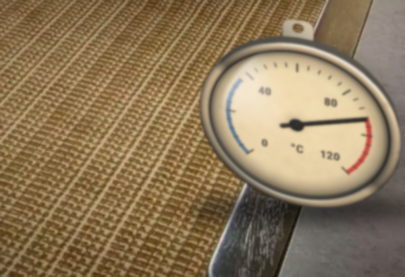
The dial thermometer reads °C 92
